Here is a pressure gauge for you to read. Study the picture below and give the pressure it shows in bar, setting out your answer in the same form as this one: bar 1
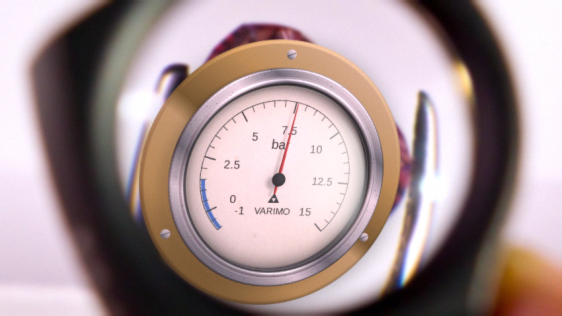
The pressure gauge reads bar 7.5
